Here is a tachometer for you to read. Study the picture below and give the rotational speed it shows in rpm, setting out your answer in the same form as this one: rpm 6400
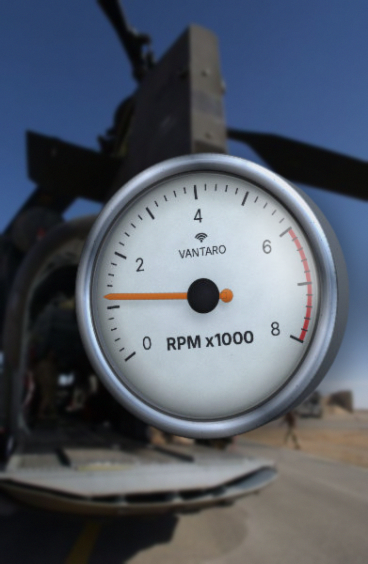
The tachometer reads rpm 1200
